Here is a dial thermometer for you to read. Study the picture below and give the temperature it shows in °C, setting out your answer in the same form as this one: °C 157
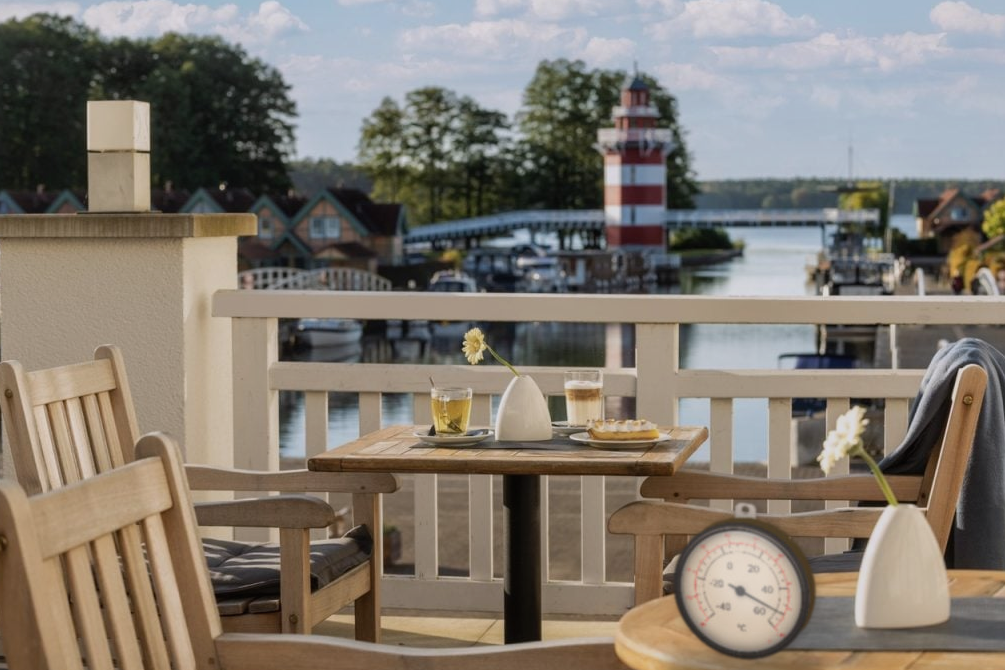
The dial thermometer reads °C 52
